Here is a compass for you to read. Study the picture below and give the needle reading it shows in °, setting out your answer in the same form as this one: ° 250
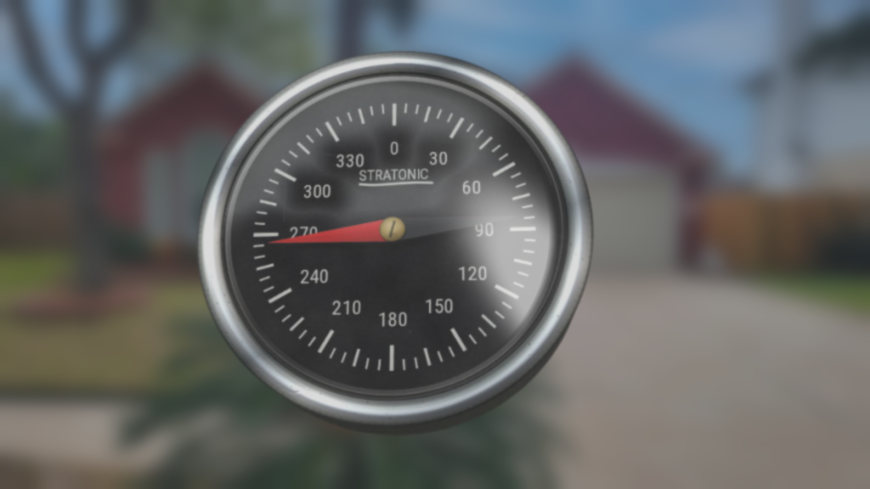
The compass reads ° 265
